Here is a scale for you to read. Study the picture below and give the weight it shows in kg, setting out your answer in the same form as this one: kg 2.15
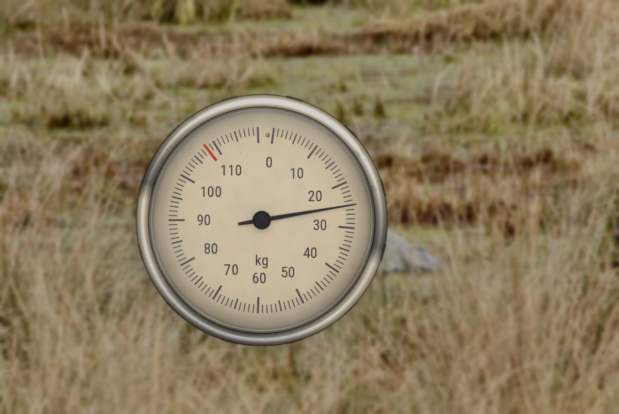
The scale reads kg 25
